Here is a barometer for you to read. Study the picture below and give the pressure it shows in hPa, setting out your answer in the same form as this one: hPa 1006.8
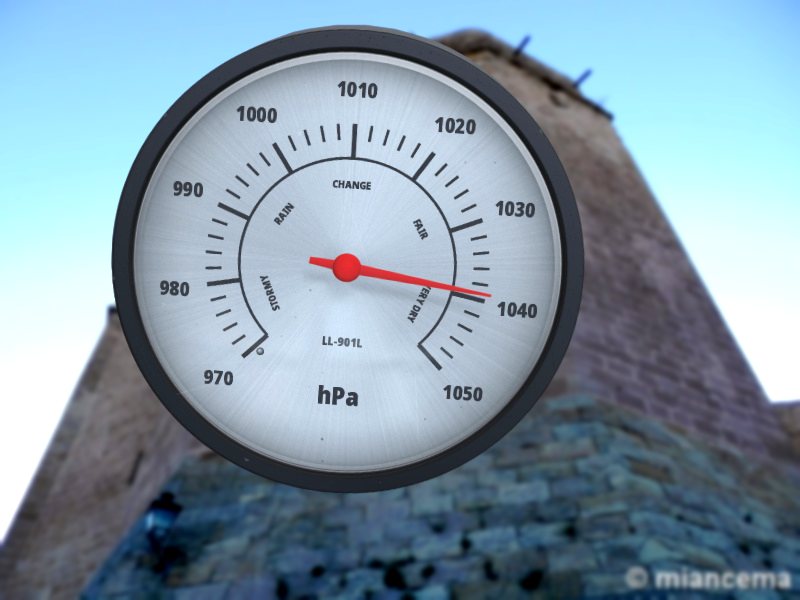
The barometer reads hPa 1039
